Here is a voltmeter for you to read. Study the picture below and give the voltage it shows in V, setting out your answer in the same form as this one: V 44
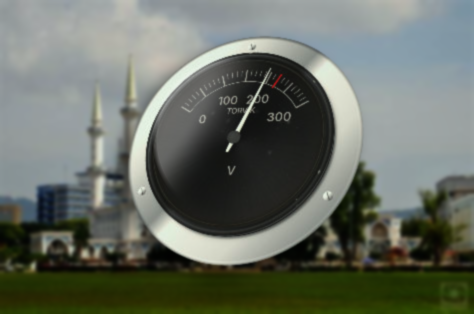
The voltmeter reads V 200
